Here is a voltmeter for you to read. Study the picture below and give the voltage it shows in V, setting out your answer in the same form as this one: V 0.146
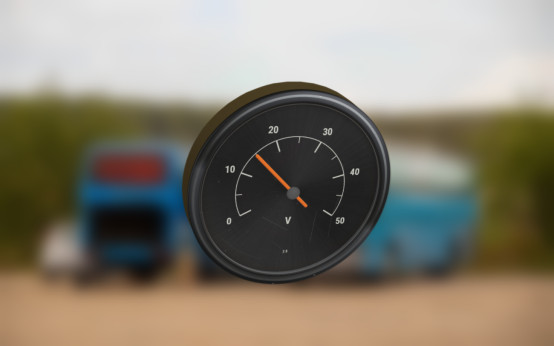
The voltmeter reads V 15
